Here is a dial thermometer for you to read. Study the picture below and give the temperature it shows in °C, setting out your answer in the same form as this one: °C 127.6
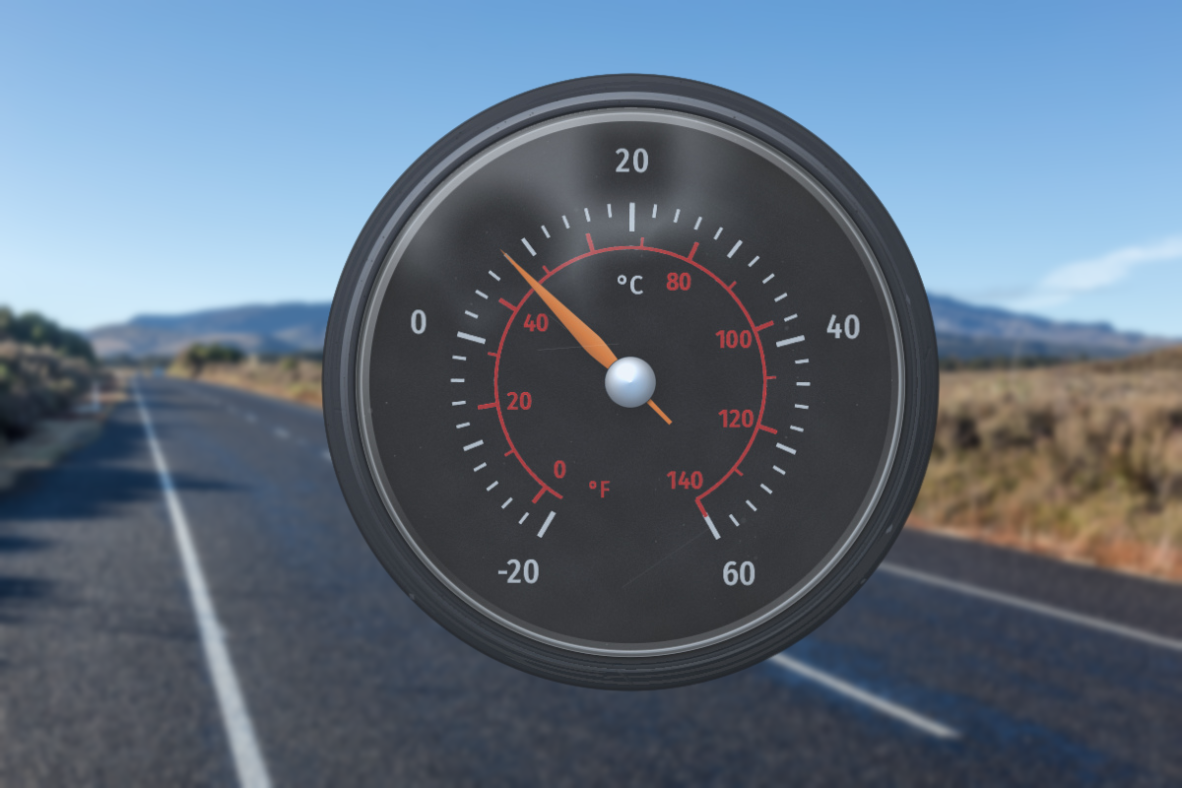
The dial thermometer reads °C 8
